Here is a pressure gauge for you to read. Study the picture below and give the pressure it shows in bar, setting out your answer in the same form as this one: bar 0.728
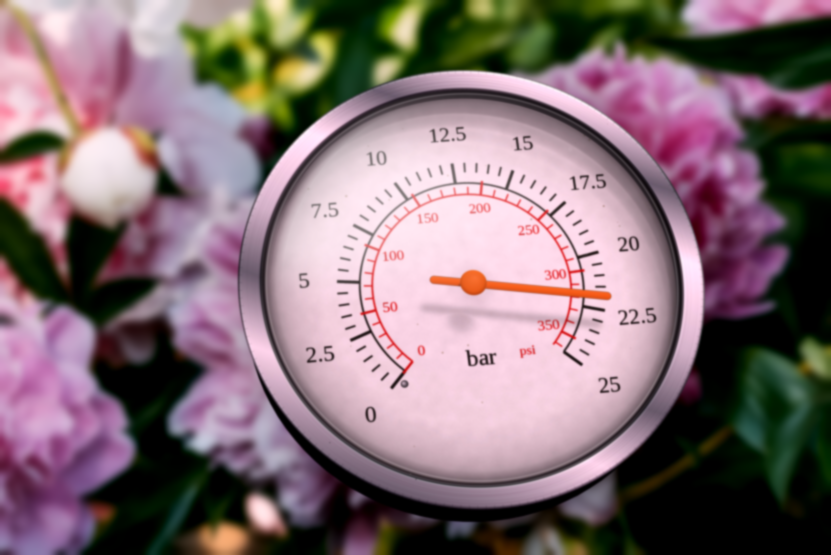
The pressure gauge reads bar 22
